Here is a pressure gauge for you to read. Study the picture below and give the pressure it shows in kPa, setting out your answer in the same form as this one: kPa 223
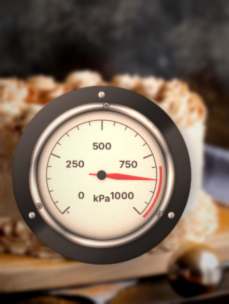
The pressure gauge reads kPa 850
